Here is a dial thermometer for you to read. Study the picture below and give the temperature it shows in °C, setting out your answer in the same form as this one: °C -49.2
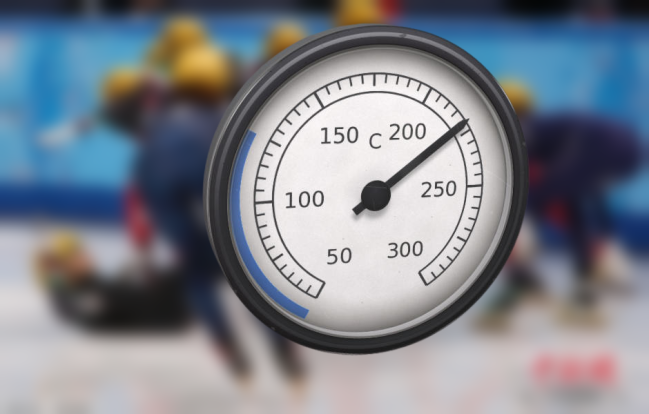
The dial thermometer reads °C 220
